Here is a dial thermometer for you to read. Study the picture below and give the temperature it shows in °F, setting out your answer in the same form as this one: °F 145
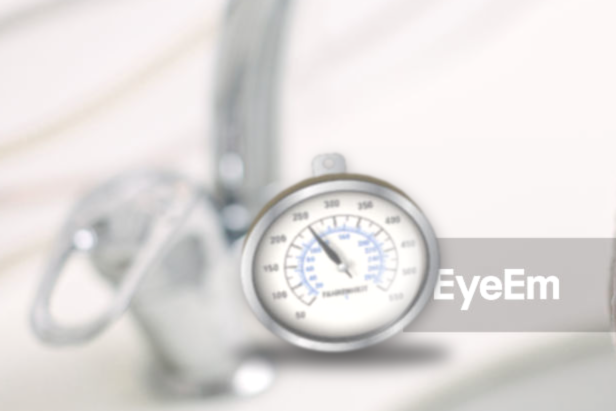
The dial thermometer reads °F 250
